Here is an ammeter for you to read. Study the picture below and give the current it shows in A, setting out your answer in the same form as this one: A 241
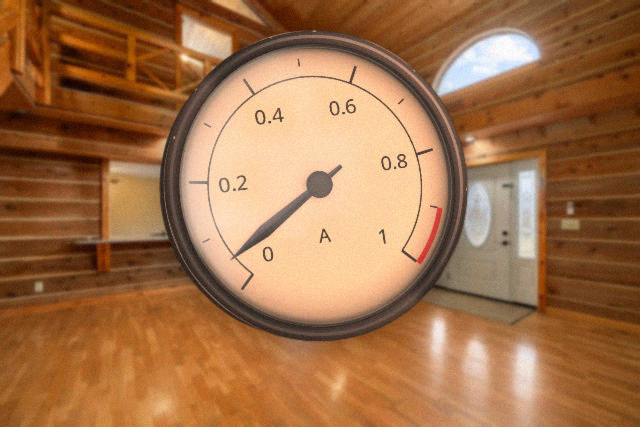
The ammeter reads A 0.05
